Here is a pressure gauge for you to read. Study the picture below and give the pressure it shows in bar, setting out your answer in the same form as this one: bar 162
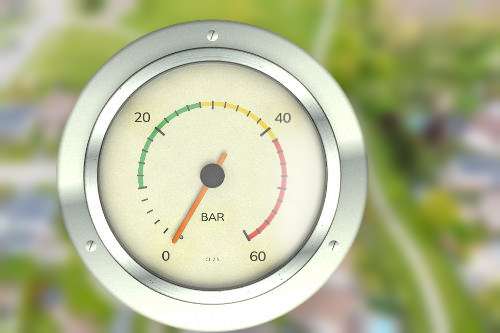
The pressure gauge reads bar 0
